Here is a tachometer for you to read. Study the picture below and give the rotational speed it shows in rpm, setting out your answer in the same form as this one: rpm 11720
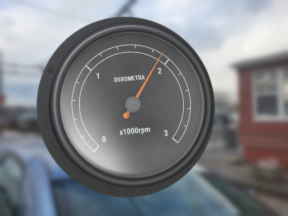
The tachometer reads rpm 1900
